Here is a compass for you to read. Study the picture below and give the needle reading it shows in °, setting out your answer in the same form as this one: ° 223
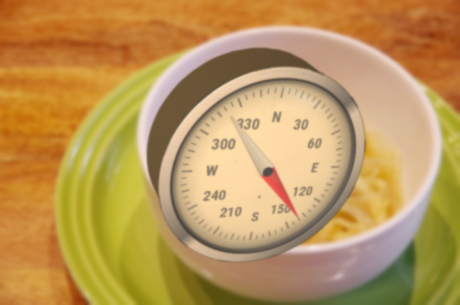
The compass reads ° 140
